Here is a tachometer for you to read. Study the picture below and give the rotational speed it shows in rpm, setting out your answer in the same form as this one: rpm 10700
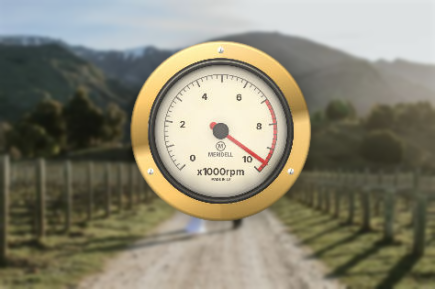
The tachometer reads rpm 9600
